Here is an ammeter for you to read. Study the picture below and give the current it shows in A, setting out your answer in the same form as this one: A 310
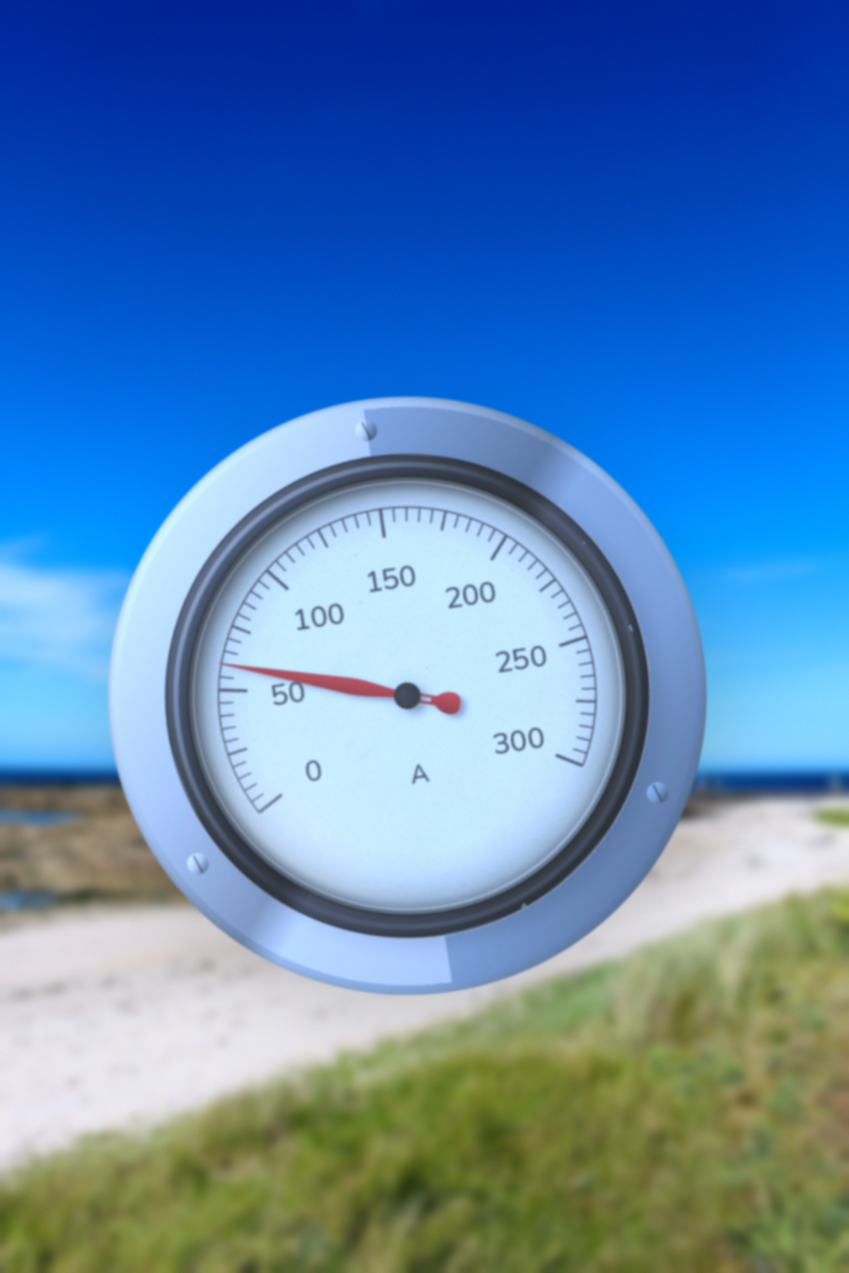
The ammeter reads A 60
